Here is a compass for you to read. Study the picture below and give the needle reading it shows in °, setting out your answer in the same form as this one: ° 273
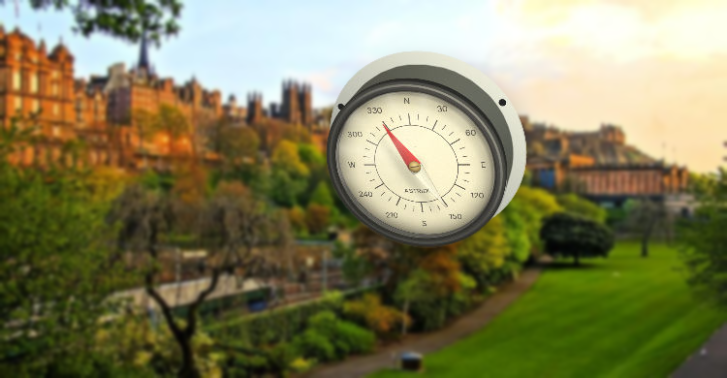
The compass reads ° 330
